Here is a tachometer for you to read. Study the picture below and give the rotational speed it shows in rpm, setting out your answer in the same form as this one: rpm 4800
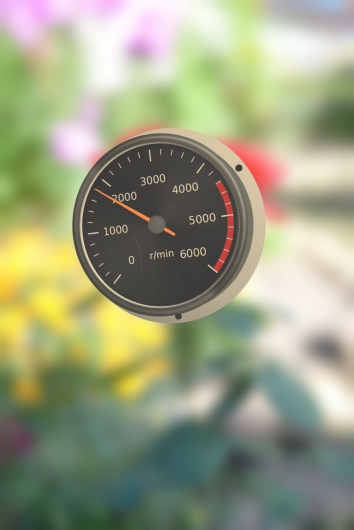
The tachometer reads rpm 1800
